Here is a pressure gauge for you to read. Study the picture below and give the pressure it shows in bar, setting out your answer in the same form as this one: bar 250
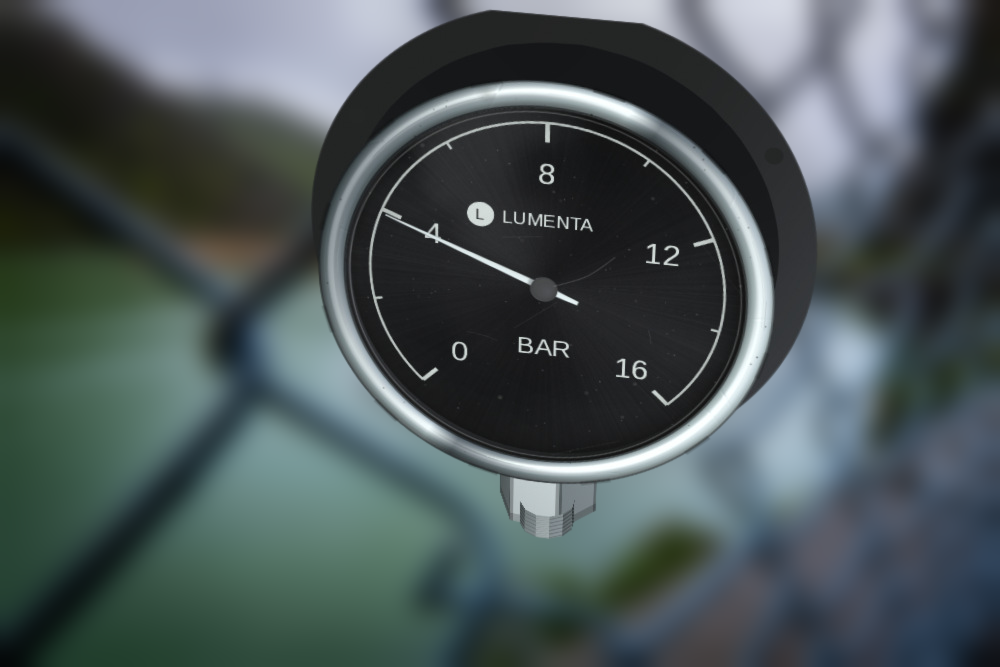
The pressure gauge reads bar 4
